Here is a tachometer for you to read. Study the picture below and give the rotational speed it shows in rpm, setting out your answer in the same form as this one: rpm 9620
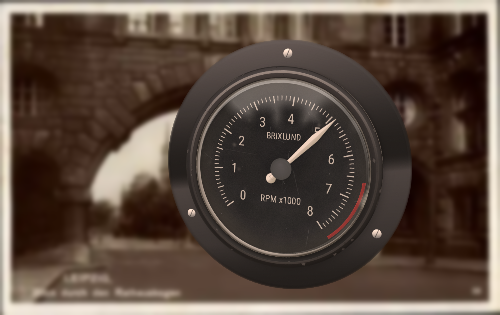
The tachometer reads rpm 5100
